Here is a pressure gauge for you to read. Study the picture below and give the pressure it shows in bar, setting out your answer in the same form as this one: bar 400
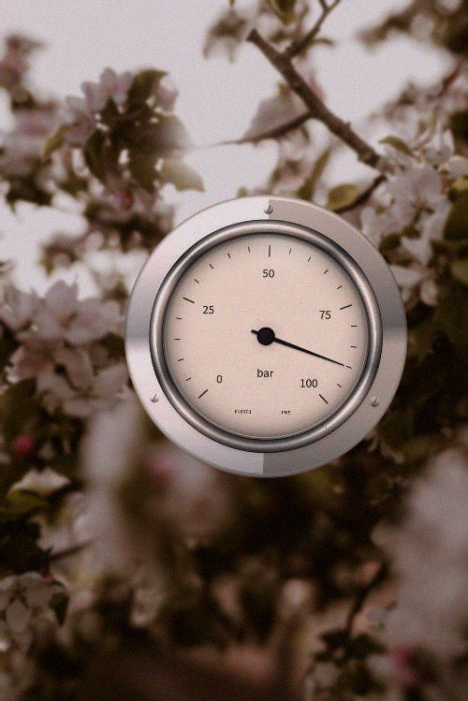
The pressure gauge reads bar 90
